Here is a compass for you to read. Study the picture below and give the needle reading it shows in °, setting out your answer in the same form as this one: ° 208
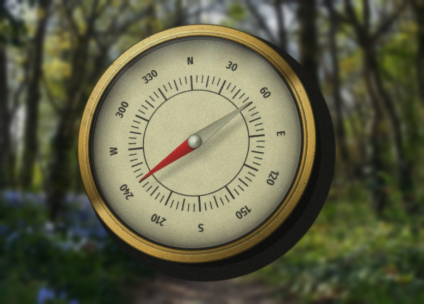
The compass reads ° 240
